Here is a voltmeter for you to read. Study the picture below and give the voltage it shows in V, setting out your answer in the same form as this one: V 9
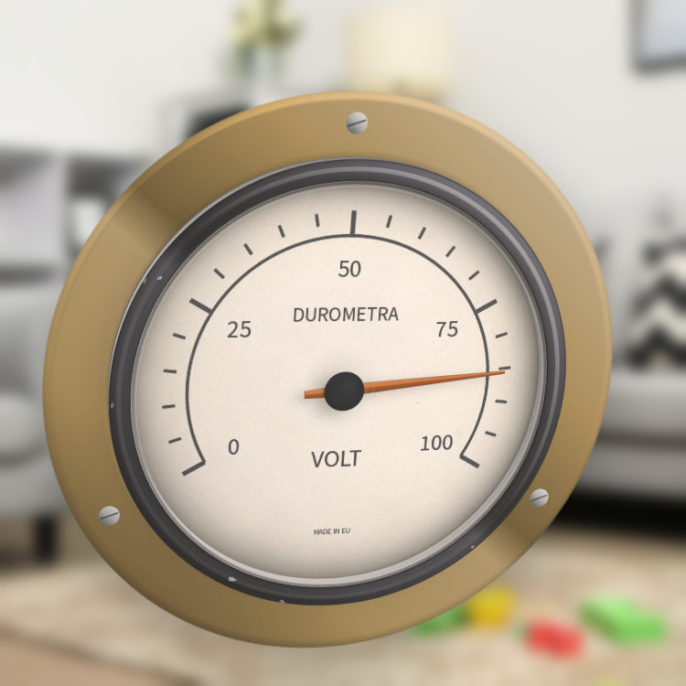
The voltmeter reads V 85
